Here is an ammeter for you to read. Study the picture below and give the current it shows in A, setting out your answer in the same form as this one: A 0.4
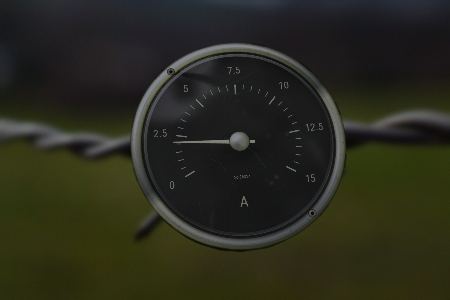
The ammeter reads A 2
